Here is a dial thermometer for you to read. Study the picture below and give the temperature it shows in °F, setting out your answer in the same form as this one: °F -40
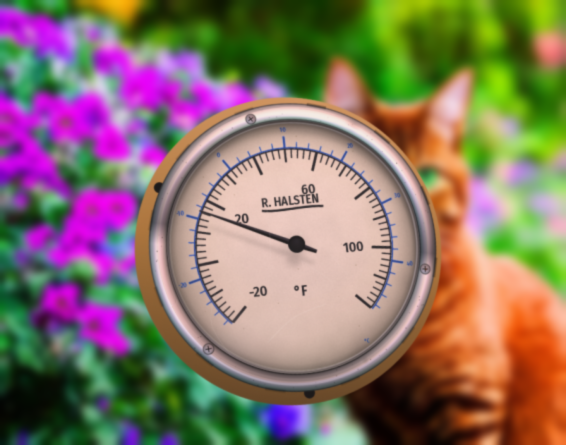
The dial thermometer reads °F 16
